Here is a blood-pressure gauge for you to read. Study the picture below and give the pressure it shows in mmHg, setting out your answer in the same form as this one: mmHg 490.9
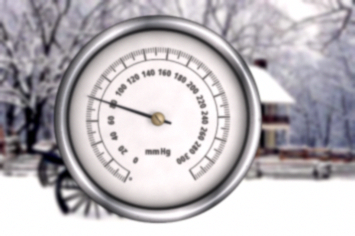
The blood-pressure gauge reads mmHg 80
